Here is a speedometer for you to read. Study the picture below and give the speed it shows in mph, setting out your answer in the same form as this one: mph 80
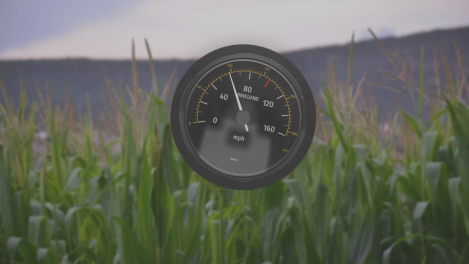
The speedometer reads mph 60
